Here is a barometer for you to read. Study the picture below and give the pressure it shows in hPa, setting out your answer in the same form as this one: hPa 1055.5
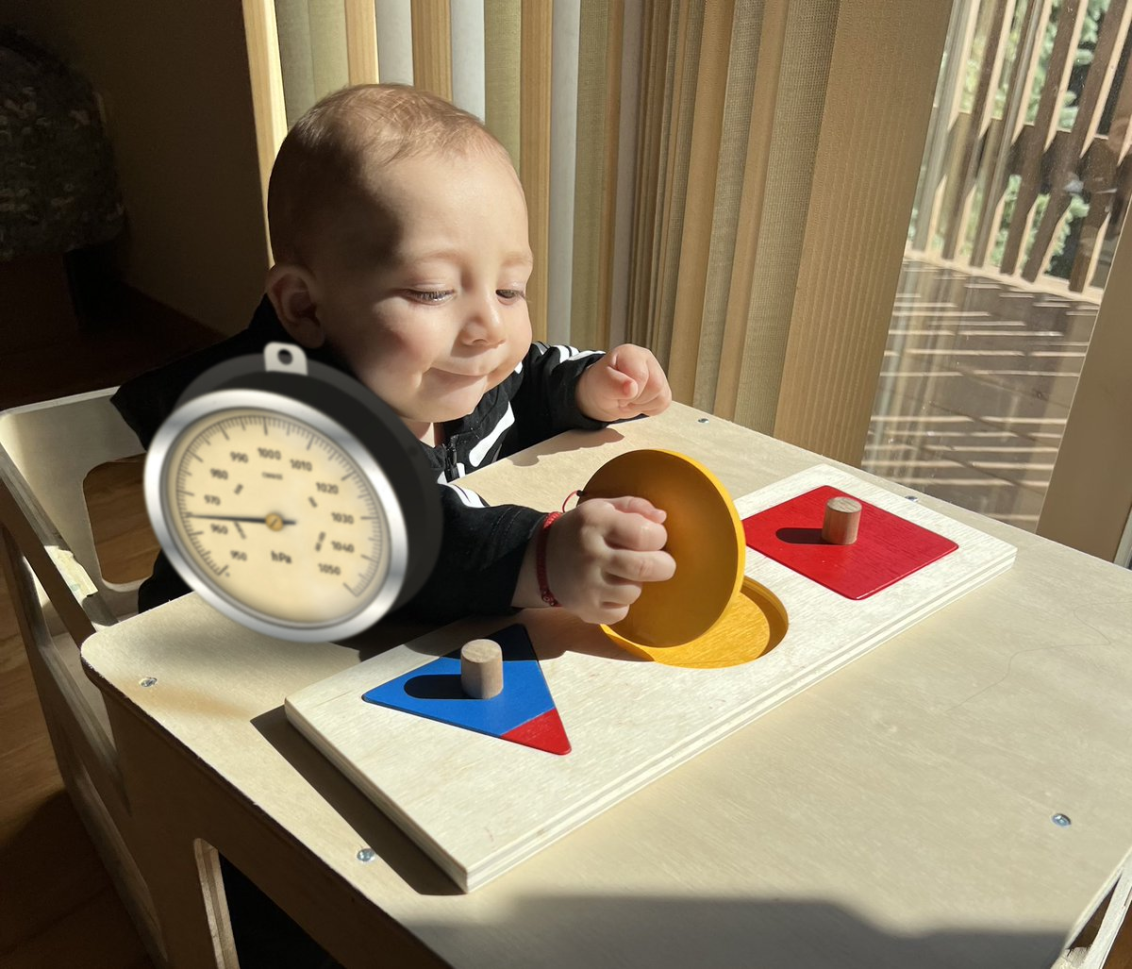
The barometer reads hPa 965
